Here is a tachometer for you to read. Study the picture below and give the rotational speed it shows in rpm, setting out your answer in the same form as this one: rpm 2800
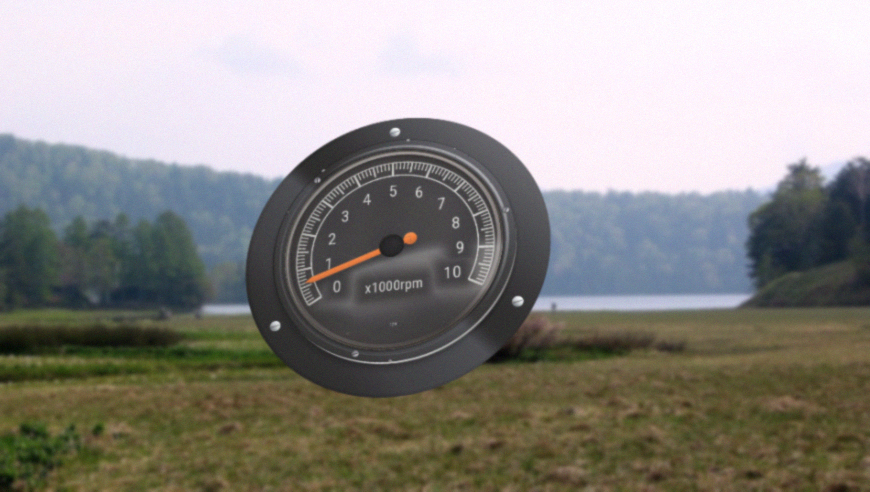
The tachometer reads rpm 500
